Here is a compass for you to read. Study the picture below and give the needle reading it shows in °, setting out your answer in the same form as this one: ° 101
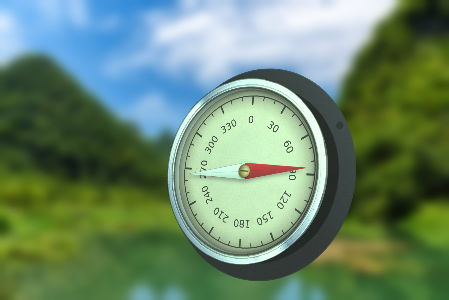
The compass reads ° 85
